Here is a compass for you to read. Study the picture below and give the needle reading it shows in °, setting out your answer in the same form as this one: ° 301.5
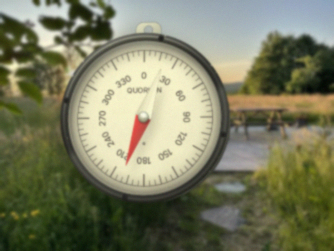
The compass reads ° 200
